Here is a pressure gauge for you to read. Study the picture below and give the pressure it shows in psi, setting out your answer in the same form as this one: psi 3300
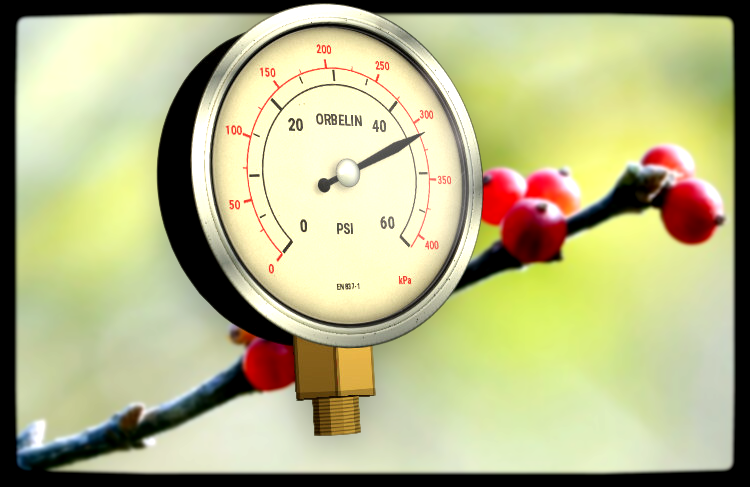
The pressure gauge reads psi 45
